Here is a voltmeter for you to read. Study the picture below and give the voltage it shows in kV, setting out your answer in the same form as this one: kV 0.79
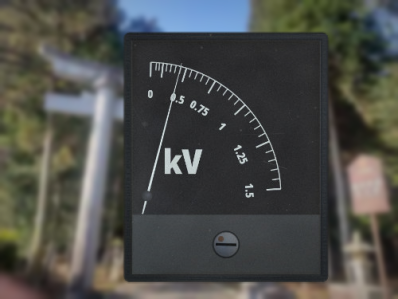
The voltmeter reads kV 0.45
